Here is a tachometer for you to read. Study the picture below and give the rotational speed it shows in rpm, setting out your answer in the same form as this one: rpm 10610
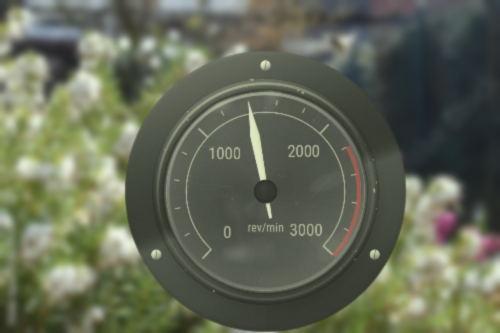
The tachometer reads rpm 1400
